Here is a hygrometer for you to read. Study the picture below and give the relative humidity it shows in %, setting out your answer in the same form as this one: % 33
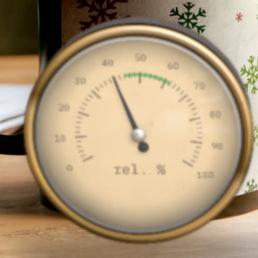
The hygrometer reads % 40
